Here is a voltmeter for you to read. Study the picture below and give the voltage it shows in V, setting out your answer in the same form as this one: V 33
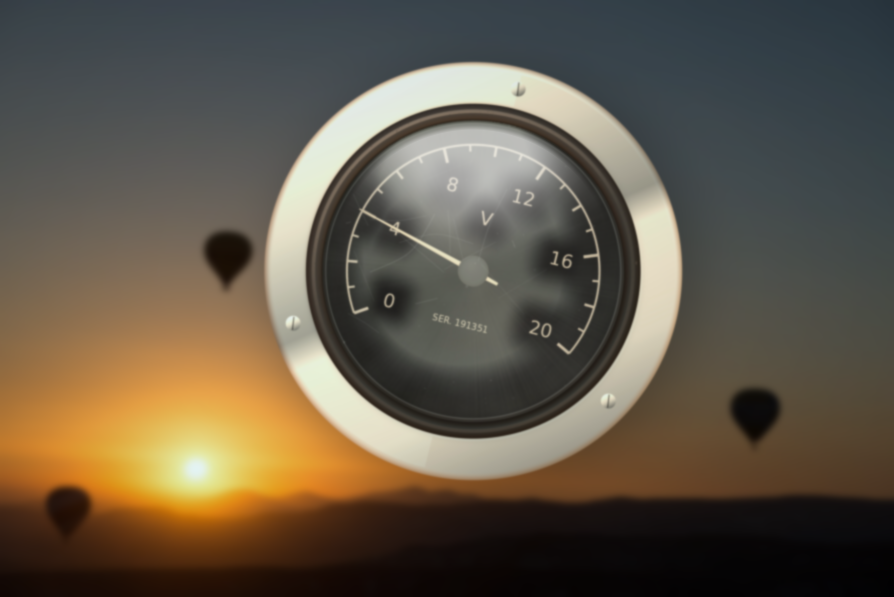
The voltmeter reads V 4
